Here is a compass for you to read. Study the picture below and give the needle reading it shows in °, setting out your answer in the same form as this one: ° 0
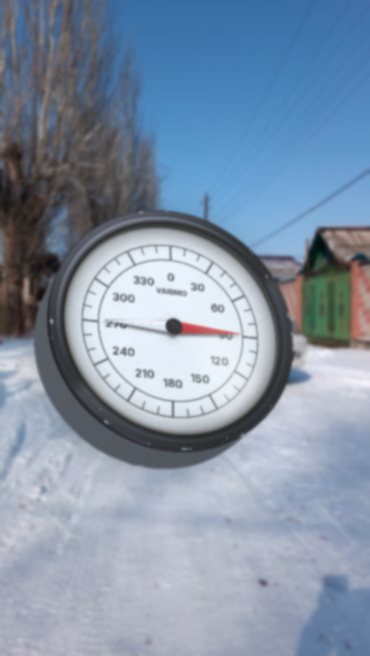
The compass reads ° 90
